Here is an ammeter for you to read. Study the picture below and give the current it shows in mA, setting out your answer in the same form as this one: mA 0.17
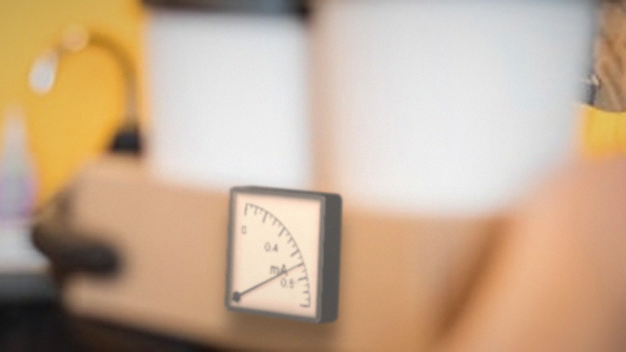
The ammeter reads mA 0.7
